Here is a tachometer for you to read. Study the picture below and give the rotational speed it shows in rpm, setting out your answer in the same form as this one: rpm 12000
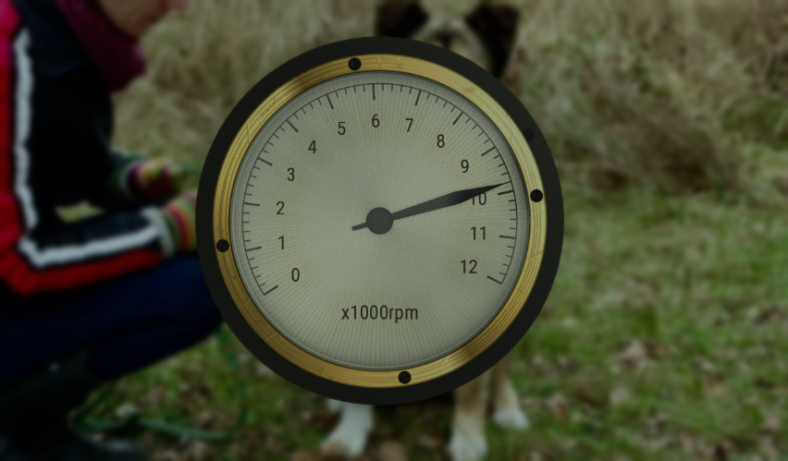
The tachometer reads rpm 9800
